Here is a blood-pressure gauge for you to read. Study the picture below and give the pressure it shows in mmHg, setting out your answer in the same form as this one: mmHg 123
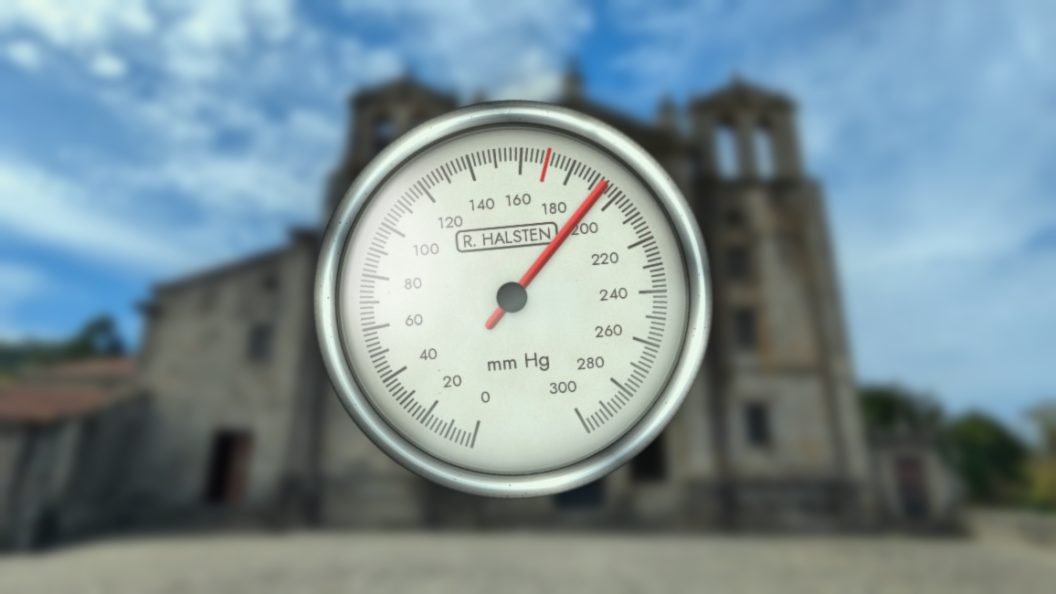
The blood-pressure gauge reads mmHg 194
